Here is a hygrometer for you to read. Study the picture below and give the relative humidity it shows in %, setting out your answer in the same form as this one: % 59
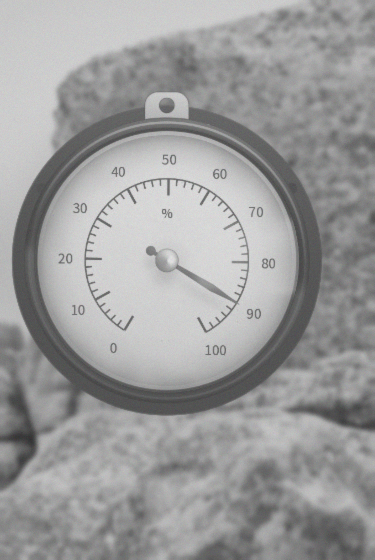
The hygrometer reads % 90
